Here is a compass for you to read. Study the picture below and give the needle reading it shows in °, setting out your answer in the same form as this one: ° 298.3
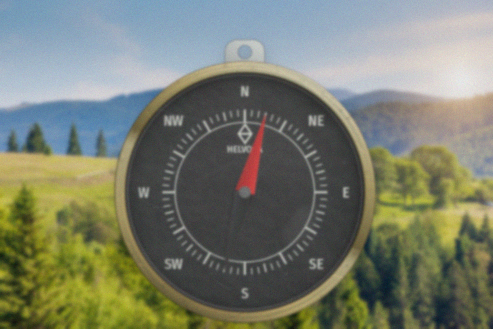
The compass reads ° 15
